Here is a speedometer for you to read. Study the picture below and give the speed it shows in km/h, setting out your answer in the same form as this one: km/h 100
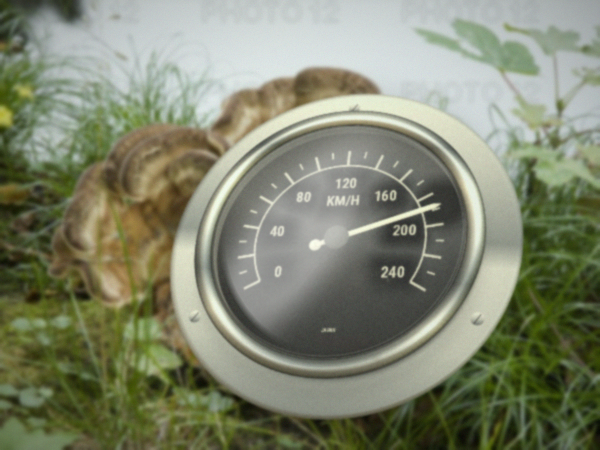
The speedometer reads km/h 190
